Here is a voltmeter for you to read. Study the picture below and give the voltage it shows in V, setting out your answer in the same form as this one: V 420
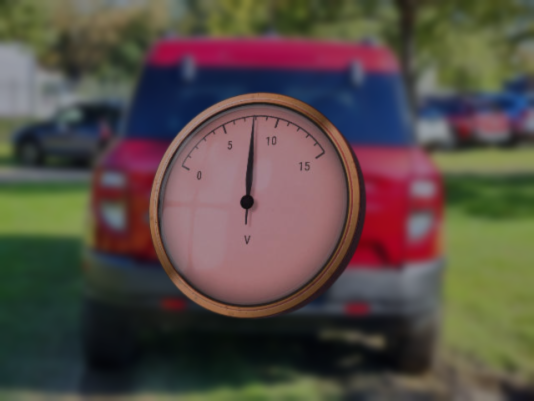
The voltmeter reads V 8
